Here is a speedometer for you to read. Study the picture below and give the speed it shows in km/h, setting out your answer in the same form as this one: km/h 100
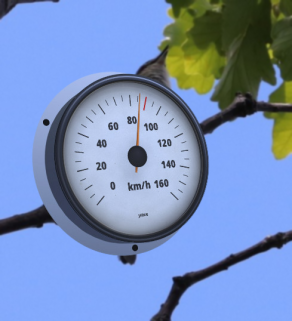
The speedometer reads km/h 85
